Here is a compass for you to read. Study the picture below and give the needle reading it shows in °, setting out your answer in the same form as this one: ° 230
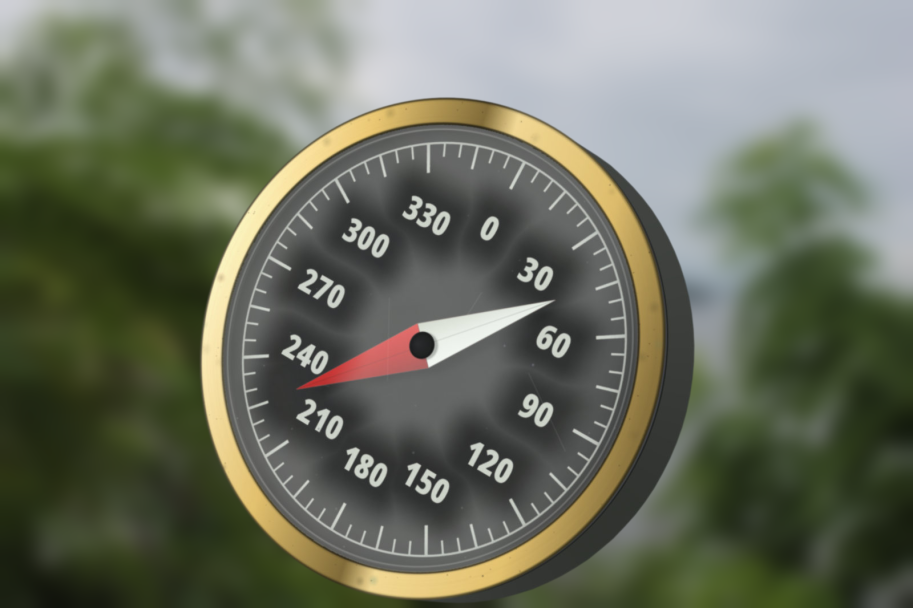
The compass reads ° 225
